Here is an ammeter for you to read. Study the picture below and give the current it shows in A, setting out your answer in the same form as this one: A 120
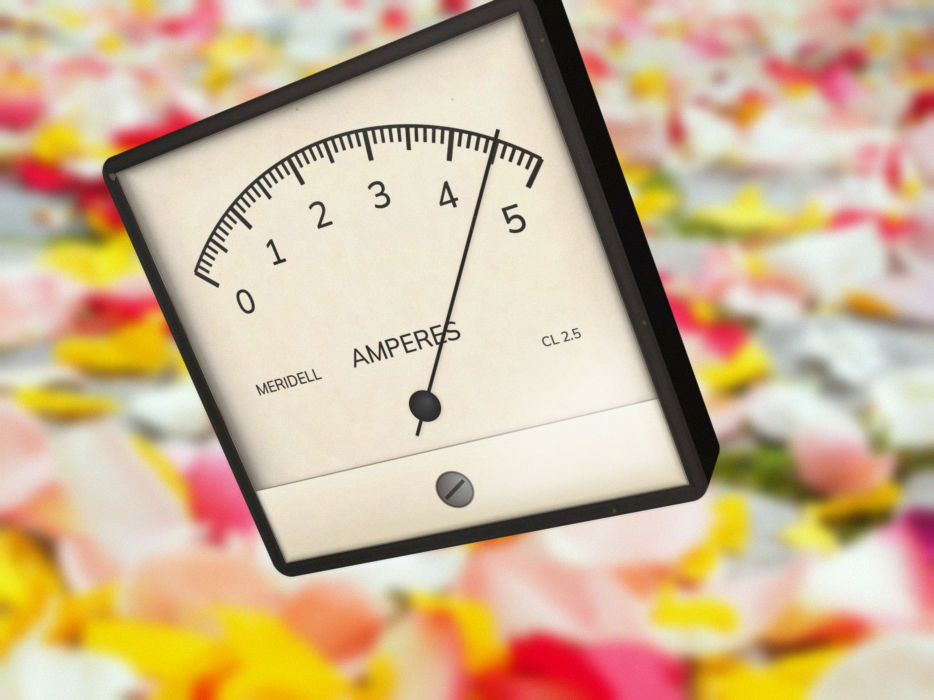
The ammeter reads A 4.5
